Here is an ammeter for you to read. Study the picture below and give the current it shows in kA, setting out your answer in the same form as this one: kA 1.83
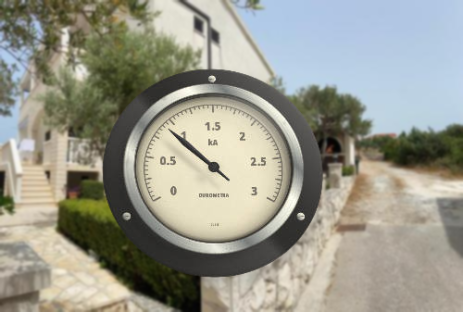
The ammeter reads kA 0.9
